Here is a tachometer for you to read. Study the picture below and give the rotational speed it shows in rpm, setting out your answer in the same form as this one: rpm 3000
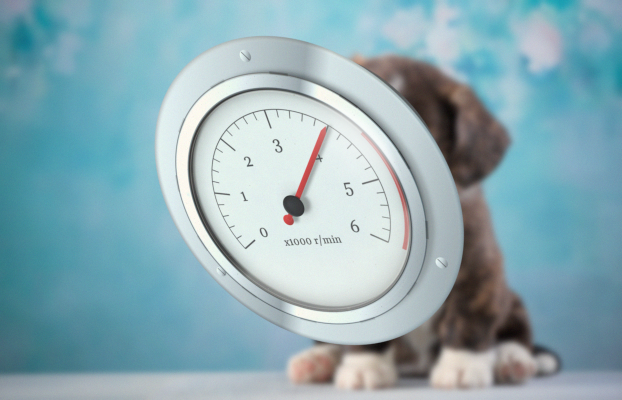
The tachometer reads rpm 4000
